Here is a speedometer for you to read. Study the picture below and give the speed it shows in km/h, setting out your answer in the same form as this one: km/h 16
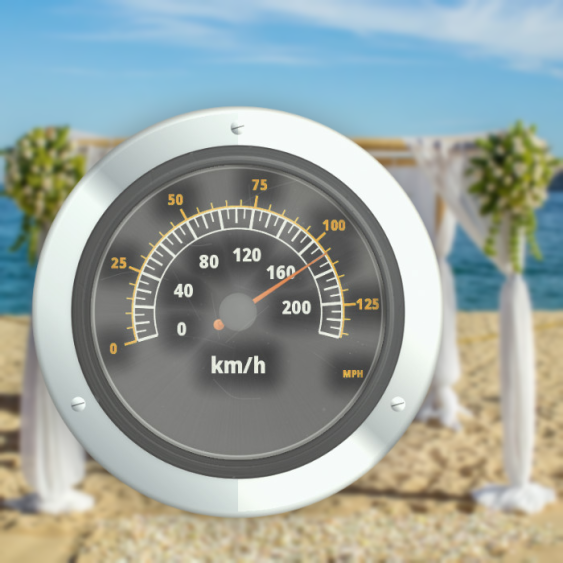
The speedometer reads km/h 170
